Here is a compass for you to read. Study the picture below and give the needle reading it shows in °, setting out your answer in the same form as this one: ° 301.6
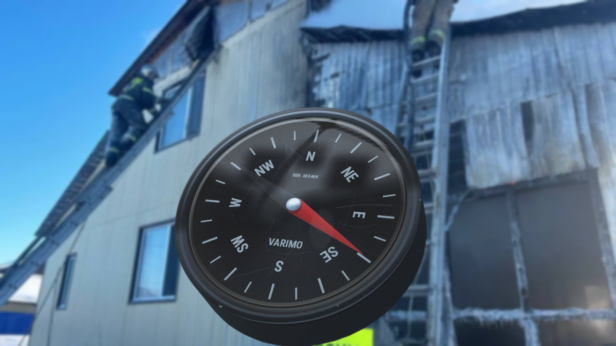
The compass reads ° 120
